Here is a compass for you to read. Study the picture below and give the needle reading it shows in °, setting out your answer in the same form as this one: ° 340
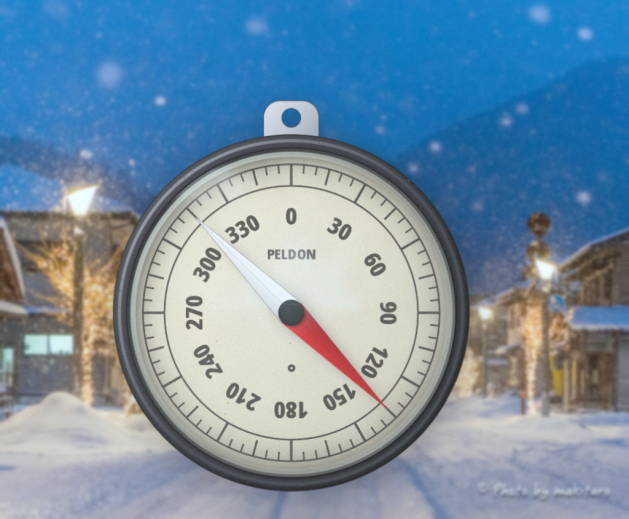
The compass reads ° 135
